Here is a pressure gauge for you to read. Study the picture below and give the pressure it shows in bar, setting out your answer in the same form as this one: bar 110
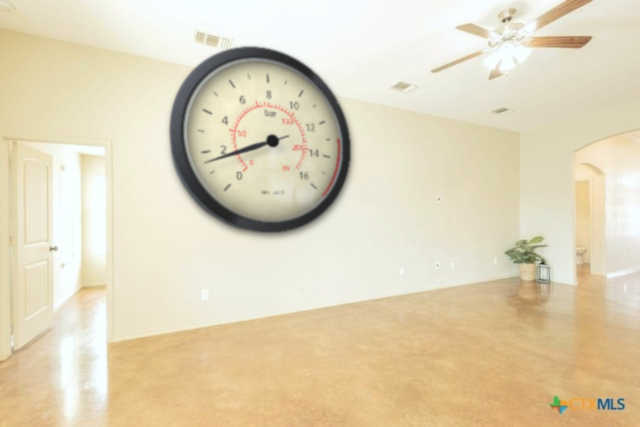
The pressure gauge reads bar 1.5
